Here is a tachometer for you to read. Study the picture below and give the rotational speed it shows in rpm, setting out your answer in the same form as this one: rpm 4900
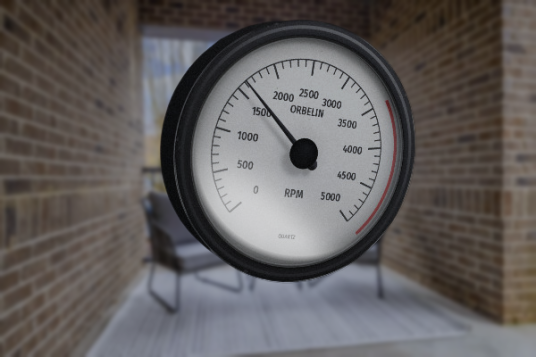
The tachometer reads rpm 1600
